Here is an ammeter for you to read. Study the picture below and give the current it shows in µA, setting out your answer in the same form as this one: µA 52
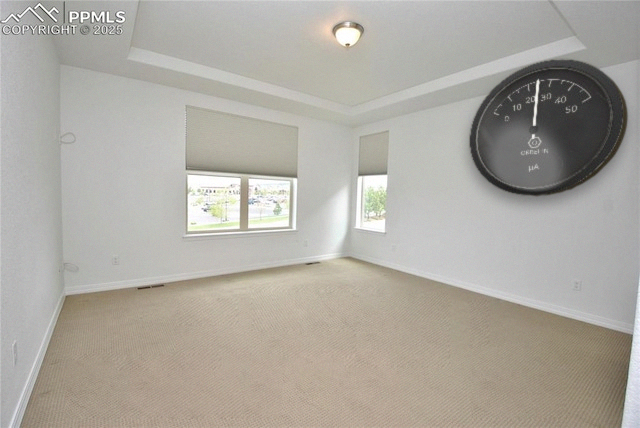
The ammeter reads µA 25
